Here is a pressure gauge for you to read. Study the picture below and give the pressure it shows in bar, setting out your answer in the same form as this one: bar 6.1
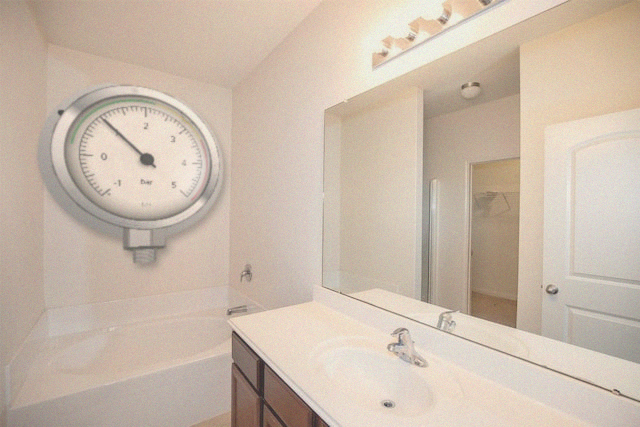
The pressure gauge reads bar 1
